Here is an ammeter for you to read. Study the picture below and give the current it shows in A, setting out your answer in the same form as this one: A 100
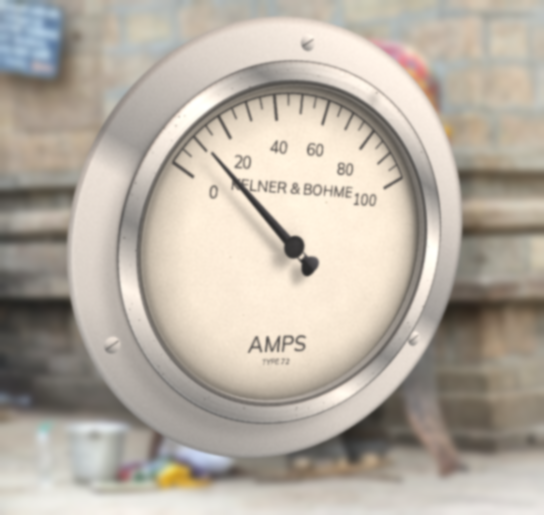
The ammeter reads A 10
